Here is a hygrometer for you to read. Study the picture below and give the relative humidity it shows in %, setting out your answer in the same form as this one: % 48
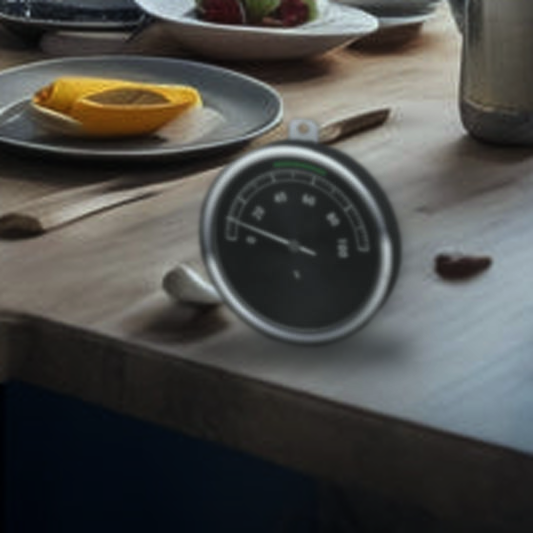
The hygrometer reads % 10
